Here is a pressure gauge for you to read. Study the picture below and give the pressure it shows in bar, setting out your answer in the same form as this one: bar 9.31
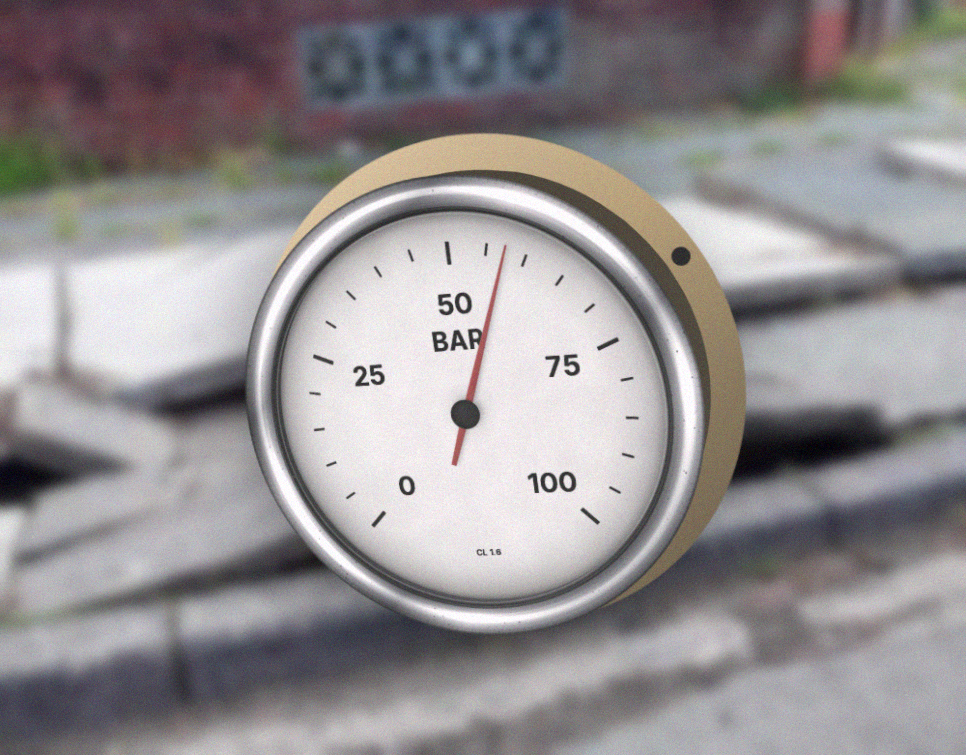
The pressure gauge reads bar 57.5
